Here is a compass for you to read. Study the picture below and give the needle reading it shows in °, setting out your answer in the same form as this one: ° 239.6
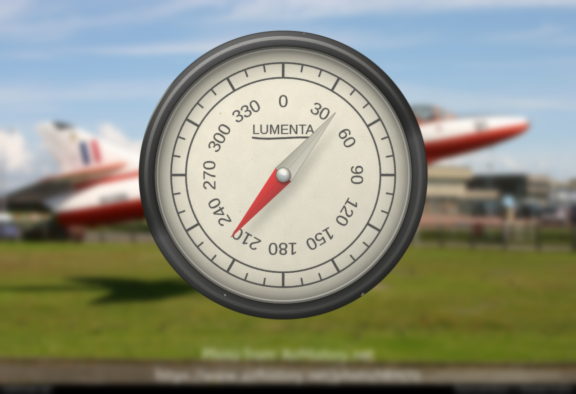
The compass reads ° 220
